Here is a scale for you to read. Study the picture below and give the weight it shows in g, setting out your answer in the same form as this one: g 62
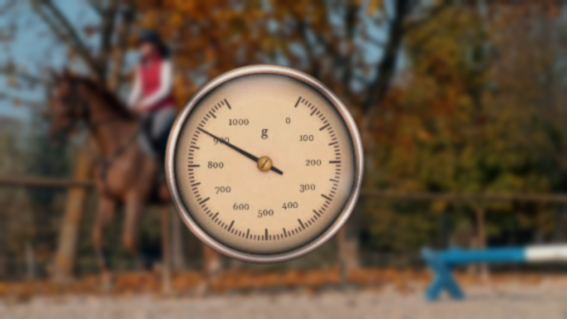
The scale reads g 900
